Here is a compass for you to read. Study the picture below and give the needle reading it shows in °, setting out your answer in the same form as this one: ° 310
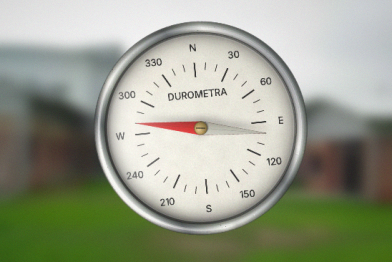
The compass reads ° 280
